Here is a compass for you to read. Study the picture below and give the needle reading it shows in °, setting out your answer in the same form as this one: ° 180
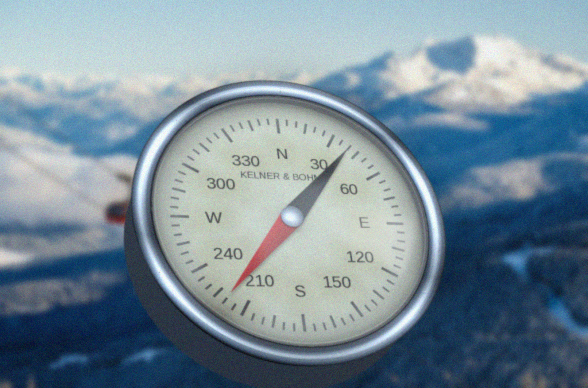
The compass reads ° 220
